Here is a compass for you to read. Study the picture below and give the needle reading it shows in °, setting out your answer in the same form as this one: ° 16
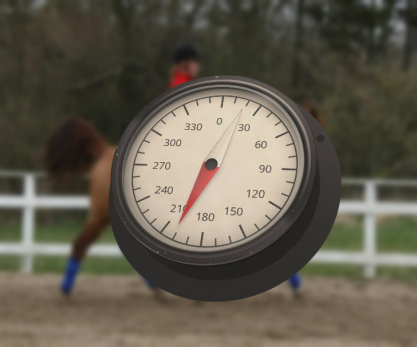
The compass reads ° 200
